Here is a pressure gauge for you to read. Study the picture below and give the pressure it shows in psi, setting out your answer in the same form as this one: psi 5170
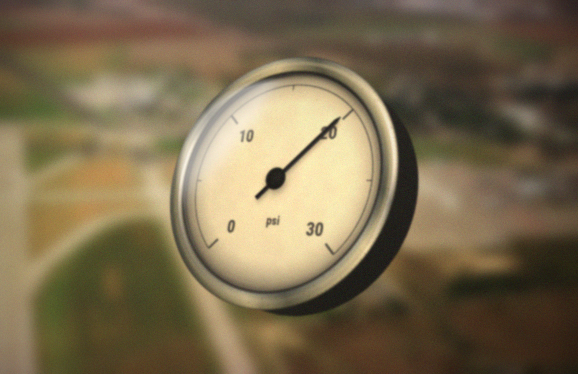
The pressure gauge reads psi 20
